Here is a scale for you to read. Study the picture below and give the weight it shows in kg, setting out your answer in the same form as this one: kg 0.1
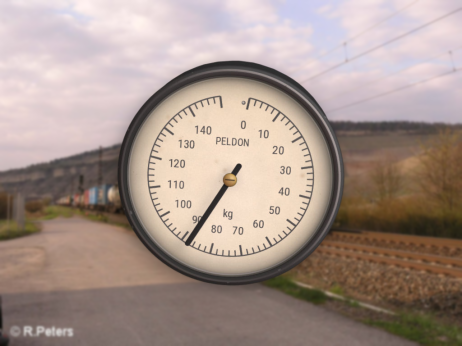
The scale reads kg 88
